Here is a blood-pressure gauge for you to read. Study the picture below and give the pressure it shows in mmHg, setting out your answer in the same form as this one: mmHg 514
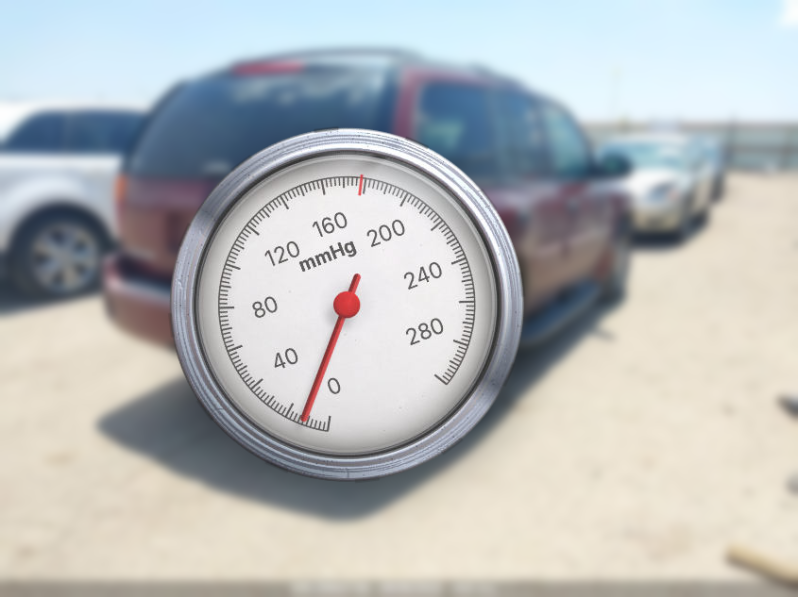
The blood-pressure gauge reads mmHg 12
